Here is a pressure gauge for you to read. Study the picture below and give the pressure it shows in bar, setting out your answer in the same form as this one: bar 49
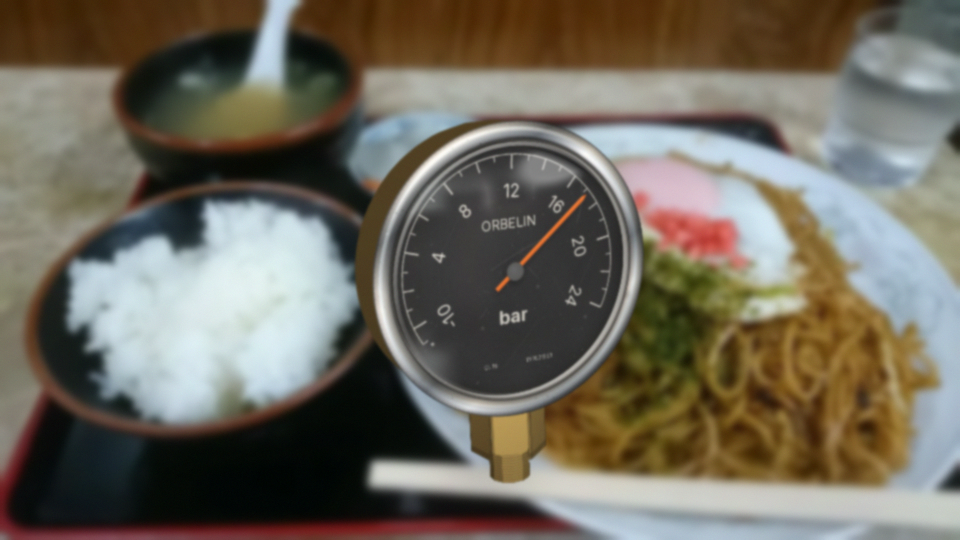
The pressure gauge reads bar 17
